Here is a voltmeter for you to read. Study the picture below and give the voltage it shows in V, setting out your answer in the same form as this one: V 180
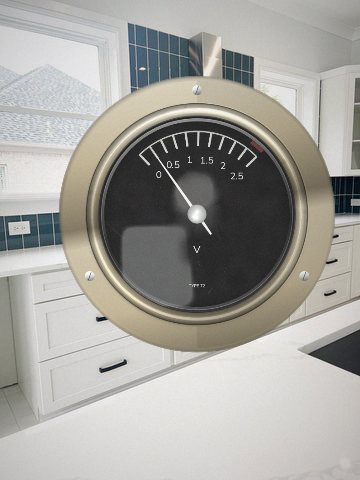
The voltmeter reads V 0.25
